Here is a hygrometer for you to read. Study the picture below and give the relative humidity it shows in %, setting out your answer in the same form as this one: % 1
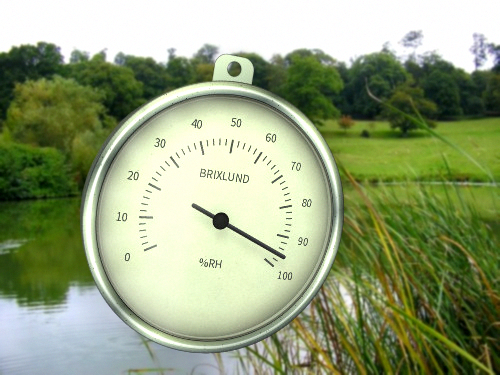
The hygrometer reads % 96
